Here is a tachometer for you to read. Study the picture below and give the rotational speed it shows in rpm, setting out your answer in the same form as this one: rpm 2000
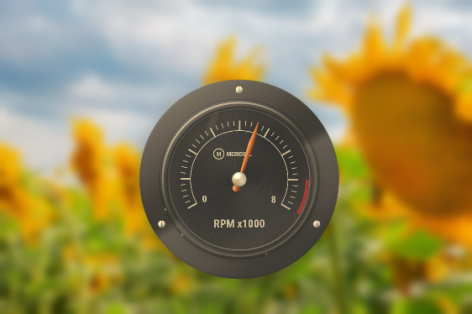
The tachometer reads rpm 4600
